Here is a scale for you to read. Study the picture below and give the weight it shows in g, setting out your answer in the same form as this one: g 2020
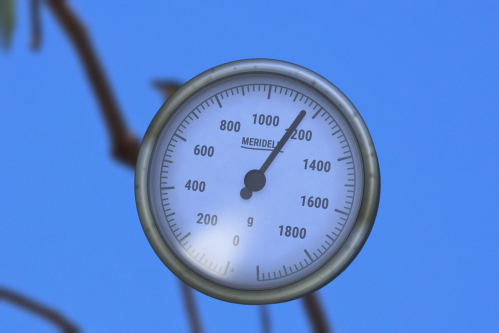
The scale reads g 1160
